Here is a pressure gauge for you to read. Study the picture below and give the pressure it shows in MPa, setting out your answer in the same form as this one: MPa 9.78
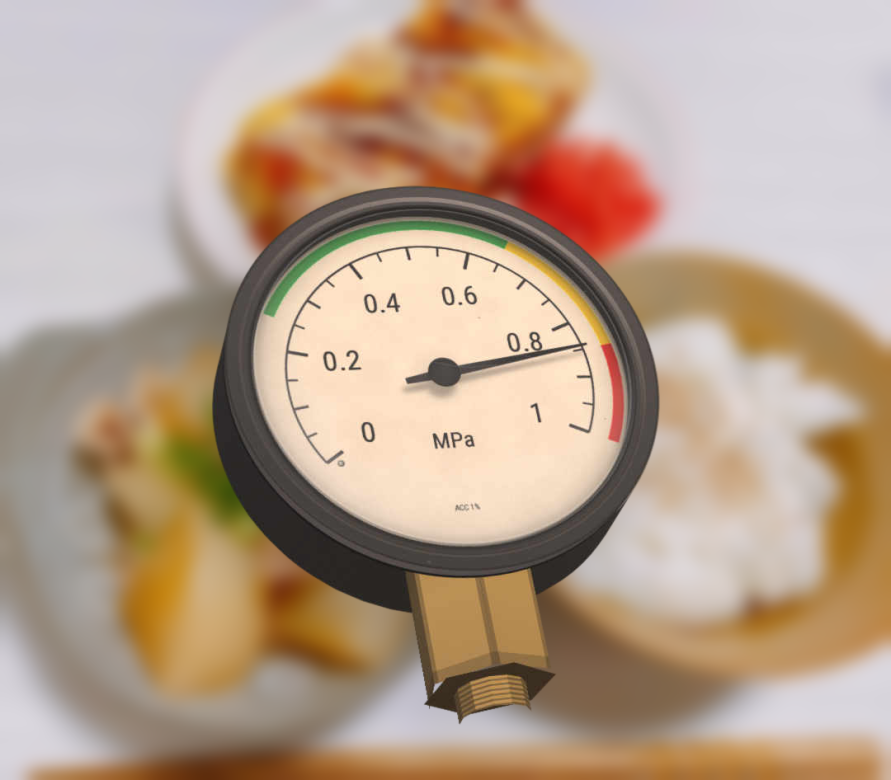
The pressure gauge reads MPa 0.85
